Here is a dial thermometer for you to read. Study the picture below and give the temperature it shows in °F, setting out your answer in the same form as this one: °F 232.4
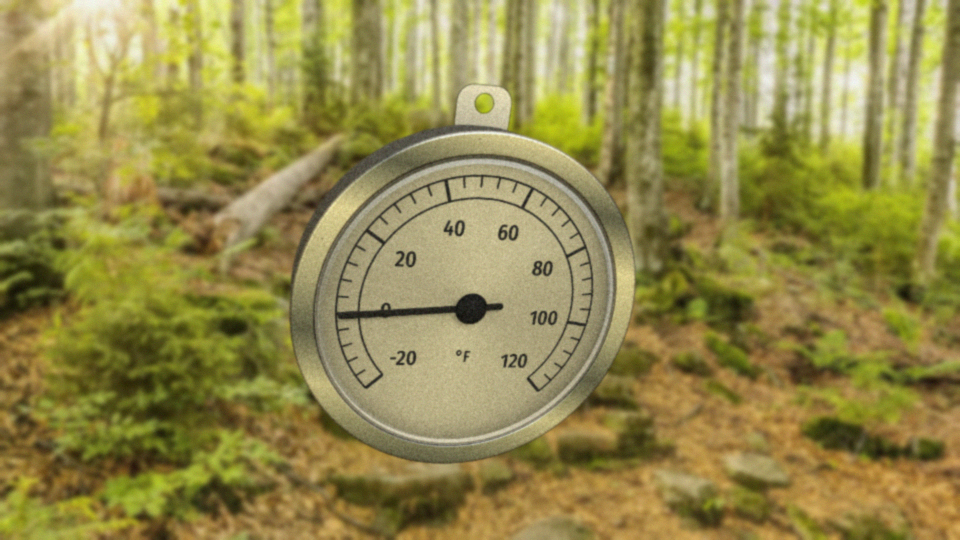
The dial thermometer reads °F 0
